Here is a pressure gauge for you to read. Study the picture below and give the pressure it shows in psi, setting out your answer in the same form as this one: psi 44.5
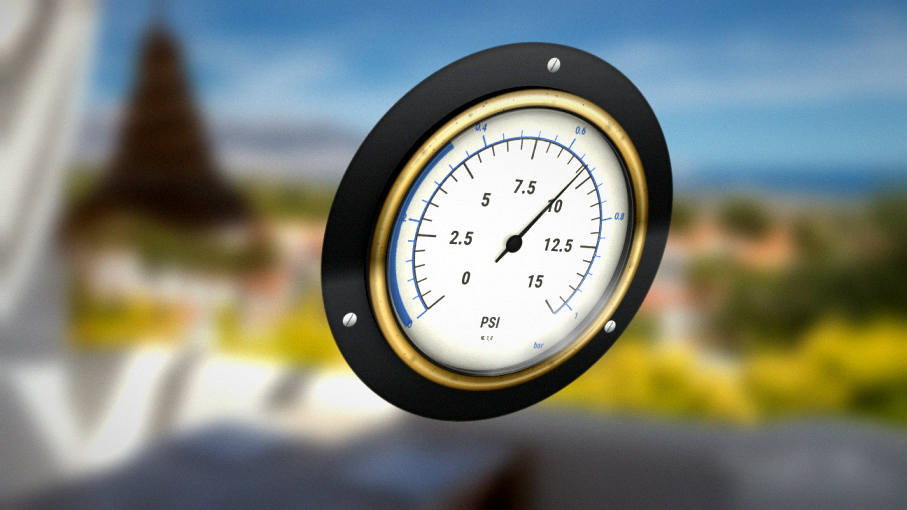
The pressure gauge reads psi 9.5
